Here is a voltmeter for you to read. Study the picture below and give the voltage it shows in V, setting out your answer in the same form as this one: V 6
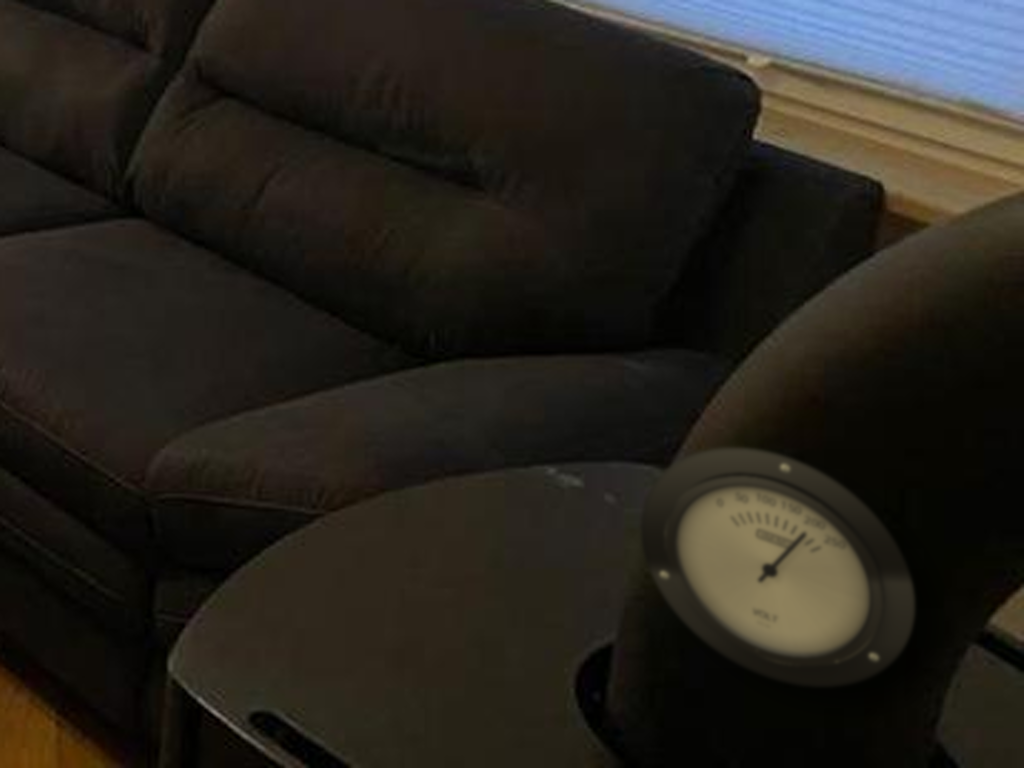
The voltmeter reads V 200
